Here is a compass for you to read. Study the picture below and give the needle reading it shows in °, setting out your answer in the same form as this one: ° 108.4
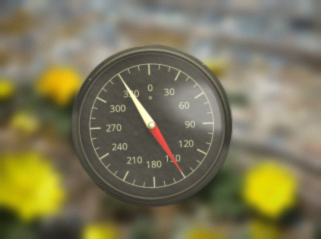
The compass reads ° 150
